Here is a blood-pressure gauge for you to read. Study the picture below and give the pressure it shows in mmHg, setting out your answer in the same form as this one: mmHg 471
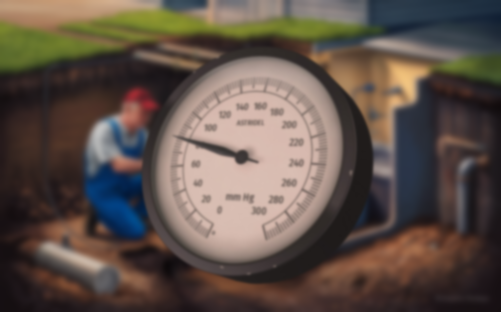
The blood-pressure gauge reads mmHg 80
